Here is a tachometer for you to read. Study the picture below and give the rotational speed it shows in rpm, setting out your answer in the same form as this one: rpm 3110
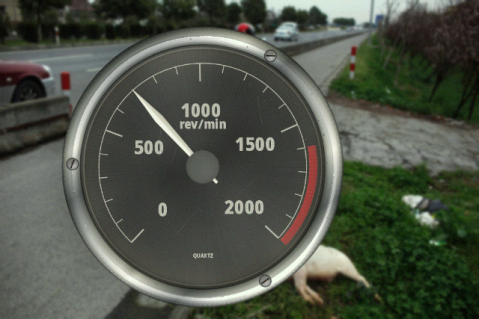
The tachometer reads rpm 700
